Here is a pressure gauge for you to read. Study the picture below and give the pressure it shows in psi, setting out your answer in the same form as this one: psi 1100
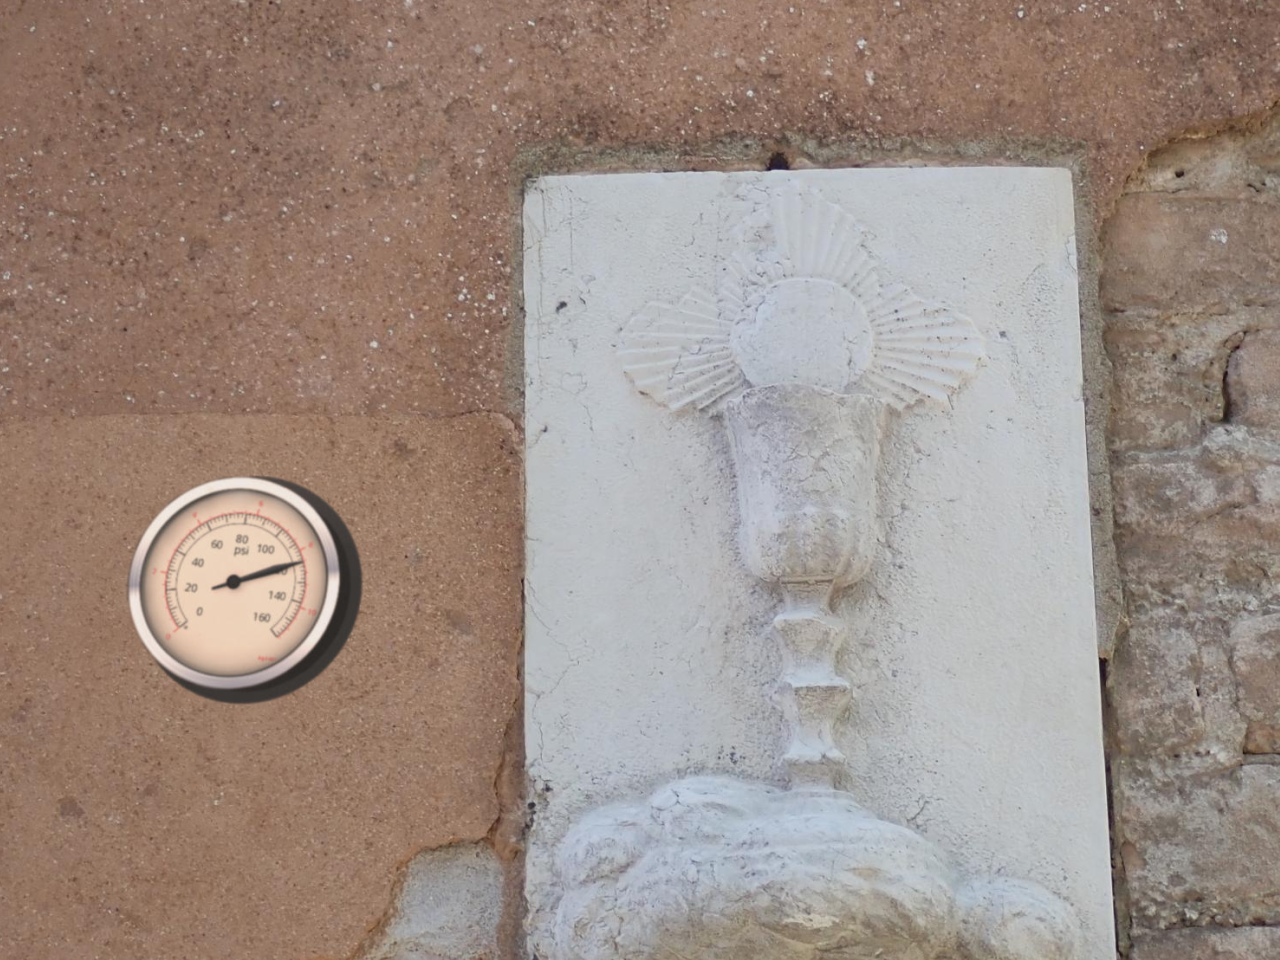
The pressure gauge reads psi 120
